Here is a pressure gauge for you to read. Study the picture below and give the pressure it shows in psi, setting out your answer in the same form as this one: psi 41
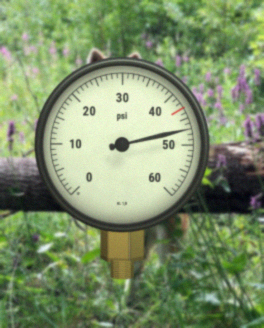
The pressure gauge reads psi 47
